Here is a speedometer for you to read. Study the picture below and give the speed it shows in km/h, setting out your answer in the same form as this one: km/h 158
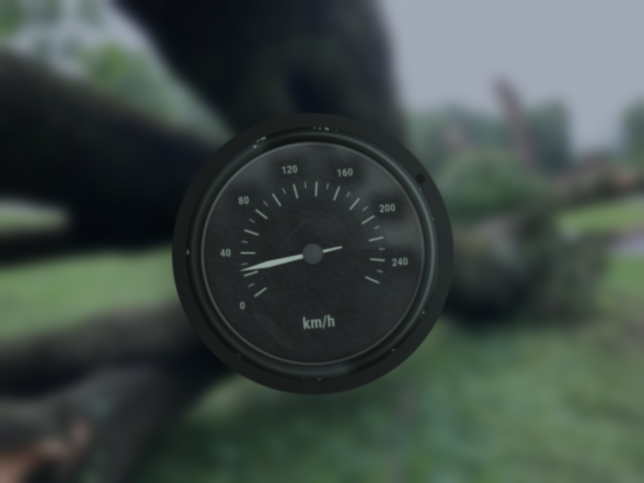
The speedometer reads km/h 25
